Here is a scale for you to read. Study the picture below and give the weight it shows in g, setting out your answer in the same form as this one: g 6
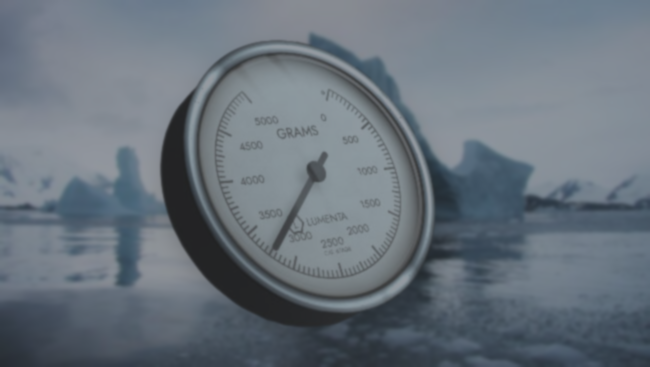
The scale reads g 3250
